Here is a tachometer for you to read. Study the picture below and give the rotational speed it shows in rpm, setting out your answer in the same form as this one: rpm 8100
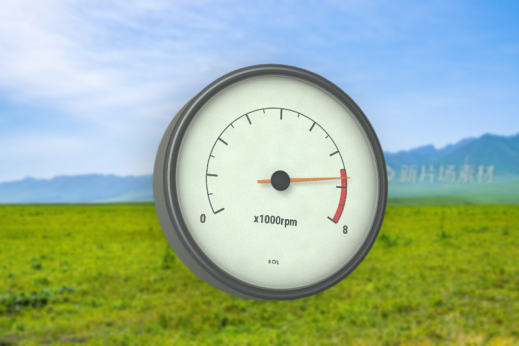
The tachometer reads rpm 6750
